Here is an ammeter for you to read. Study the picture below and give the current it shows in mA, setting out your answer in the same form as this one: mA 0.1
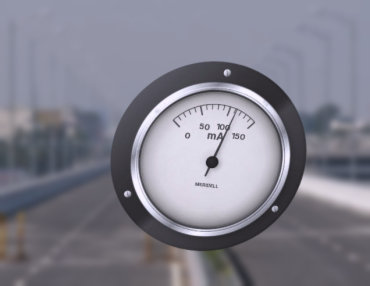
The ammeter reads mA 110
